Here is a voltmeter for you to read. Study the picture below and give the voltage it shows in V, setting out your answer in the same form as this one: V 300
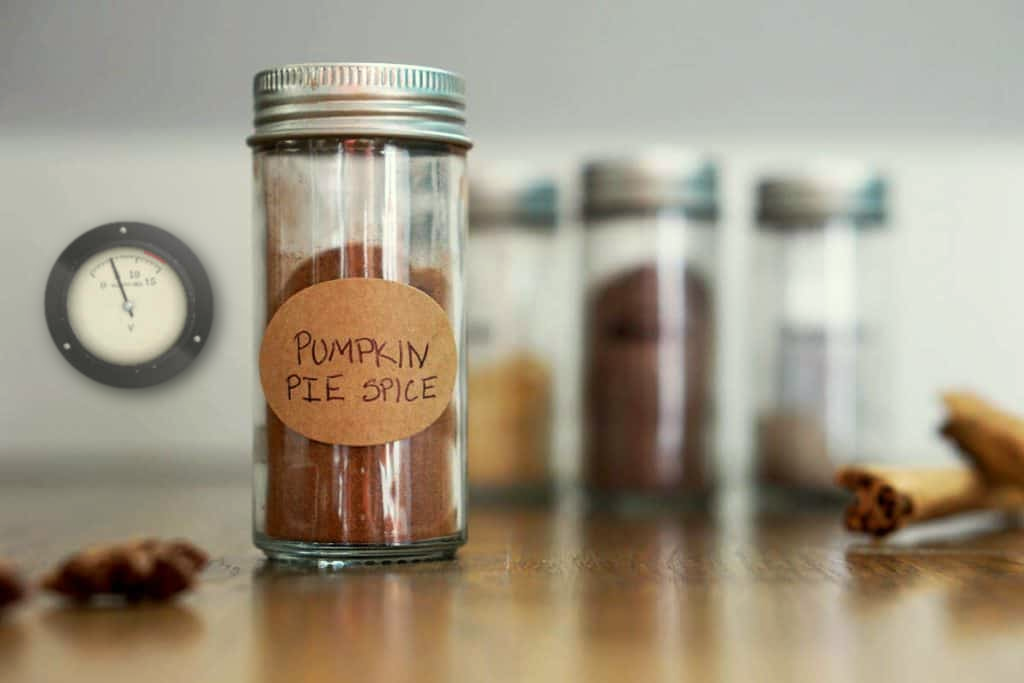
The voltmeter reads V 5
